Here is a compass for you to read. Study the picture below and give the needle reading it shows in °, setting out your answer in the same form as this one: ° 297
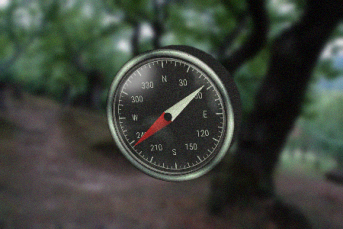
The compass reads ° 235
